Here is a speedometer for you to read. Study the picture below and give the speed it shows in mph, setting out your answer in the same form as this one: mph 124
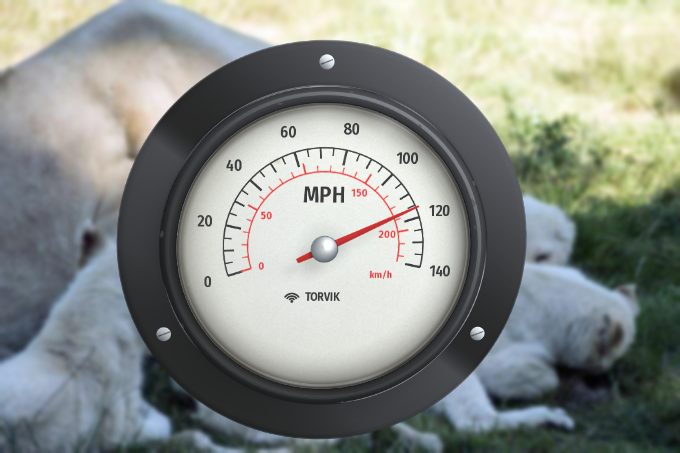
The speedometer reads mph 115
